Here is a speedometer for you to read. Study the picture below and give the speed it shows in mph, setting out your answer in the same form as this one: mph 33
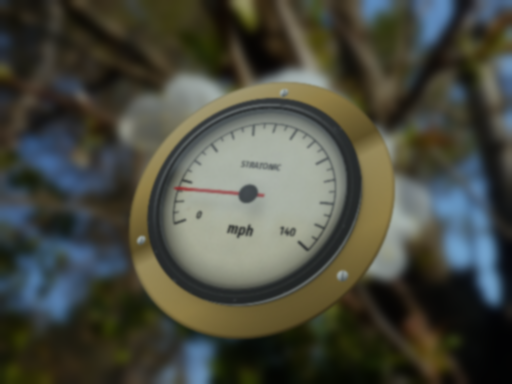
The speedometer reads mph 15
